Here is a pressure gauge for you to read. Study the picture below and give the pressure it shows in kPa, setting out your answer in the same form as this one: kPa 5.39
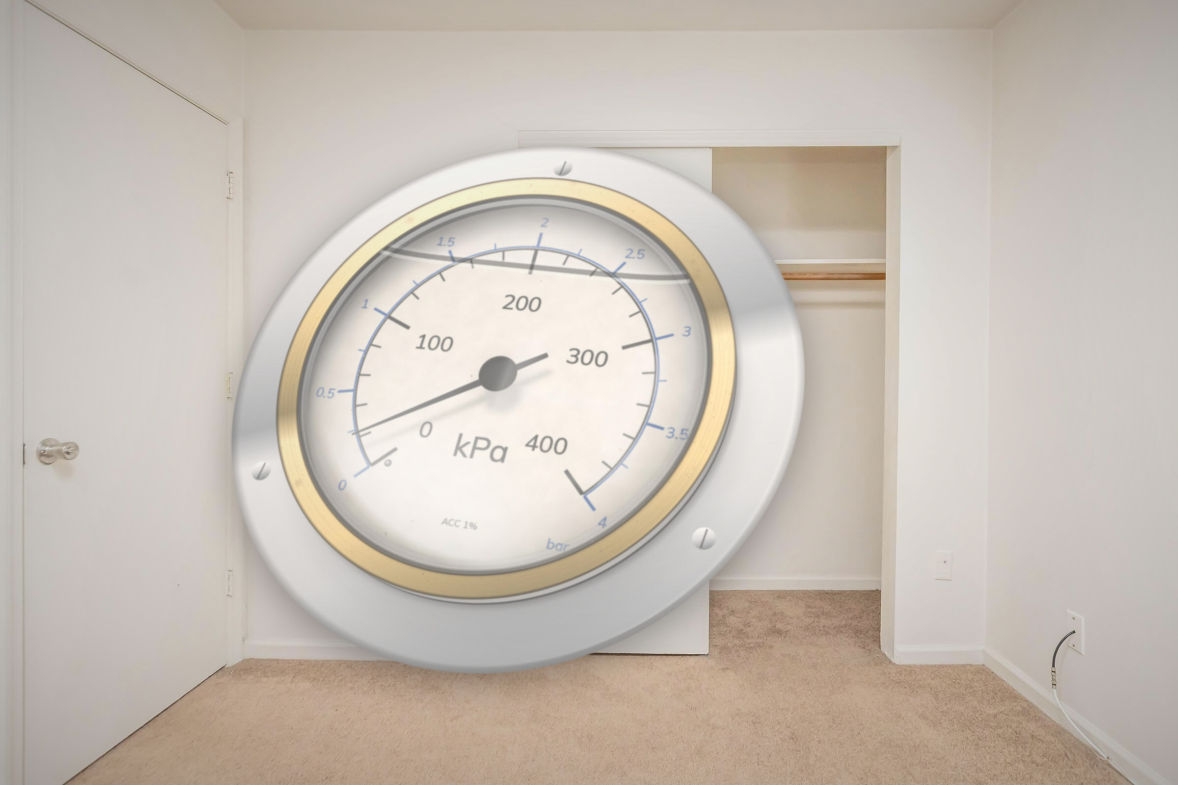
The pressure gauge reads kPa 20
